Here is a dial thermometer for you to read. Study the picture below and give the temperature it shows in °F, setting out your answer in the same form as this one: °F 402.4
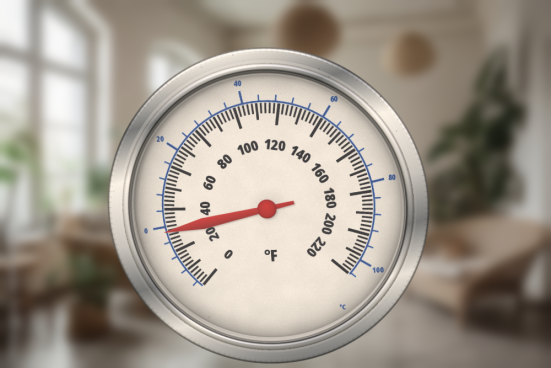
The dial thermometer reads °F 30
